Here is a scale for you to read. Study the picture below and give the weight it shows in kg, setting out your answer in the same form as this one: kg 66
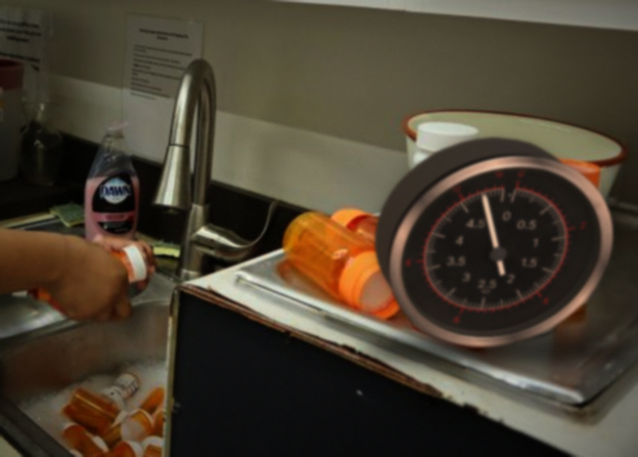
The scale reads kg 4.75
